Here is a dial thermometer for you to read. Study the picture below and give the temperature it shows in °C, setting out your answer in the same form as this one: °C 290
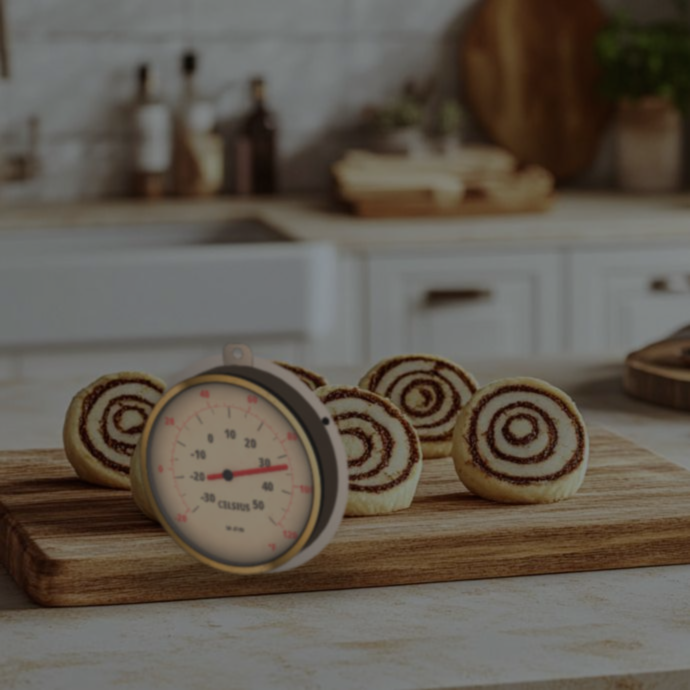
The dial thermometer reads °C 32.5
